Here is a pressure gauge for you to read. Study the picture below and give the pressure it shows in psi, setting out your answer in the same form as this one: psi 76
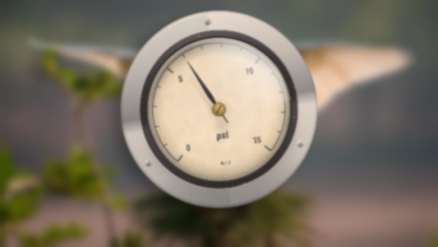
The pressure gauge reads psi 6
